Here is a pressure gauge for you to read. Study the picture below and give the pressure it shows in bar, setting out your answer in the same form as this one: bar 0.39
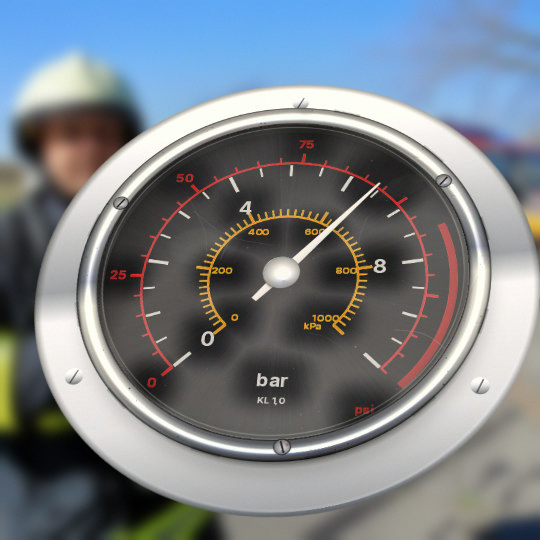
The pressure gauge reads bar 6.5
